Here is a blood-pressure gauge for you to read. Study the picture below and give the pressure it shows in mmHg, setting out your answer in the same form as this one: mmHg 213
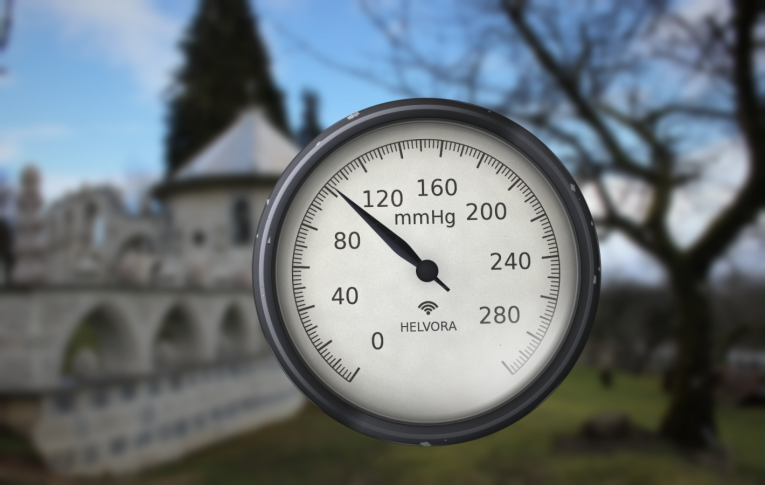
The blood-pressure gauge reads mmHg 102
